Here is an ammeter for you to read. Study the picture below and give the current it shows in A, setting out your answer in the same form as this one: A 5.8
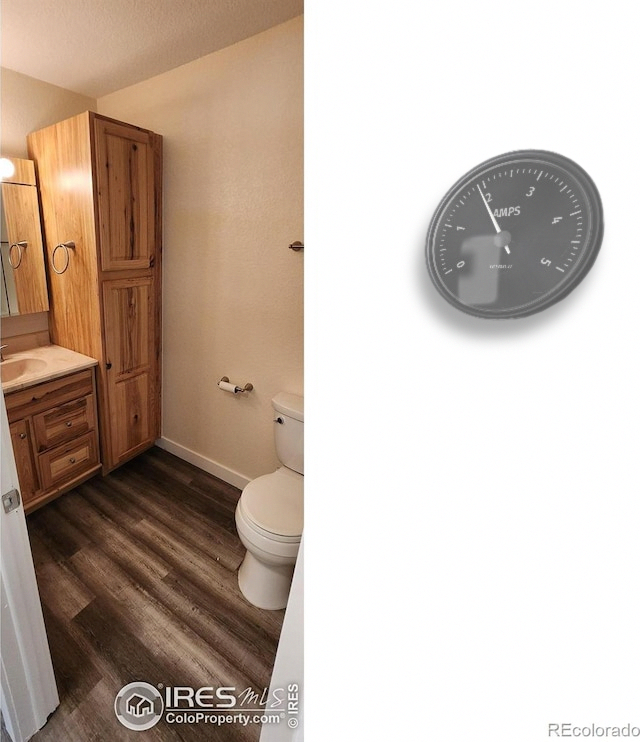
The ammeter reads A 1.9
